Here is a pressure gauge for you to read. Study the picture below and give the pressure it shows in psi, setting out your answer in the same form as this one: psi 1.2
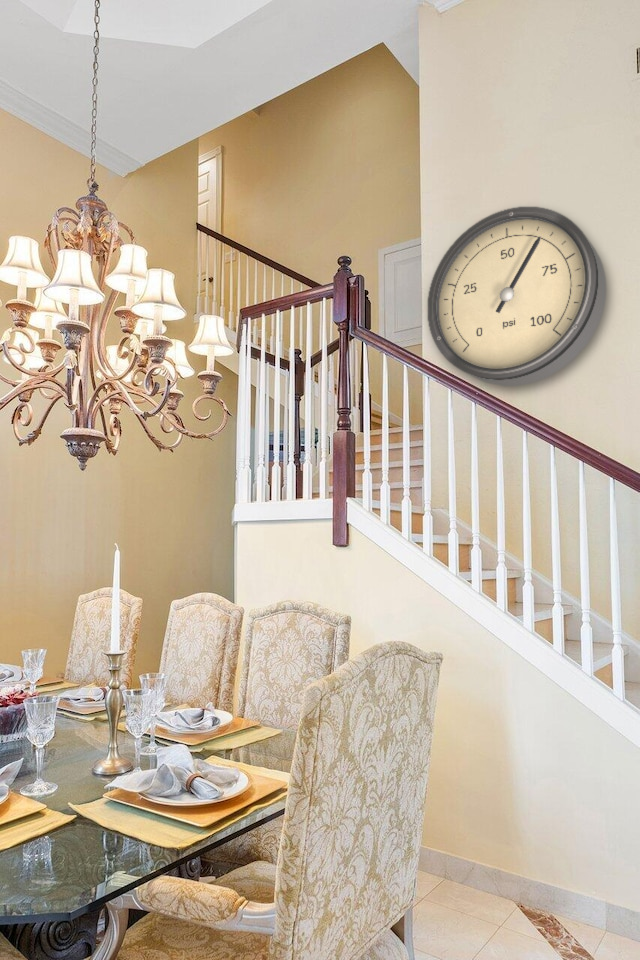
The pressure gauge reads psi 62.5
